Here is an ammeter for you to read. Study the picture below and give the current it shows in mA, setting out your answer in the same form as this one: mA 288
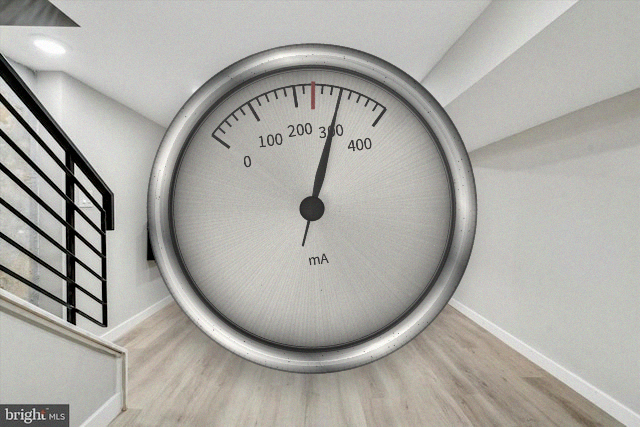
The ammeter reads mA 300
